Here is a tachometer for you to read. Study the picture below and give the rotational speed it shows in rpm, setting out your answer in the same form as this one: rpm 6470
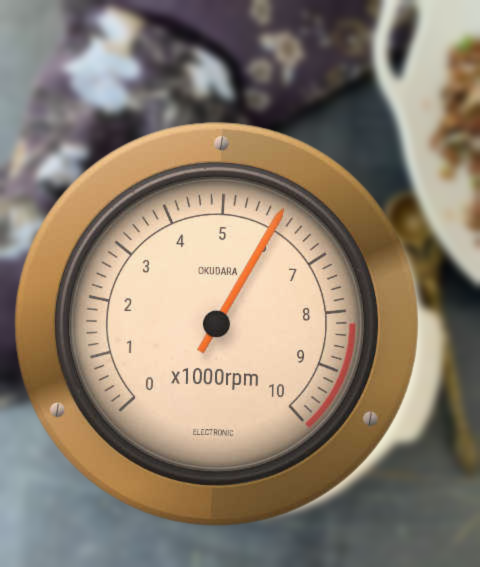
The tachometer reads rpm 6000
